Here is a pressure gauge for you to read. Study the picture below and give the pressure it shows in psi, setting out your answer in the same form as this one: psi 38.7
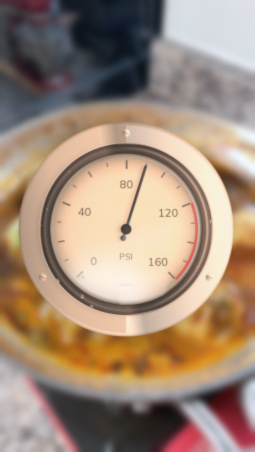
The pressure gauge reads psi 90
